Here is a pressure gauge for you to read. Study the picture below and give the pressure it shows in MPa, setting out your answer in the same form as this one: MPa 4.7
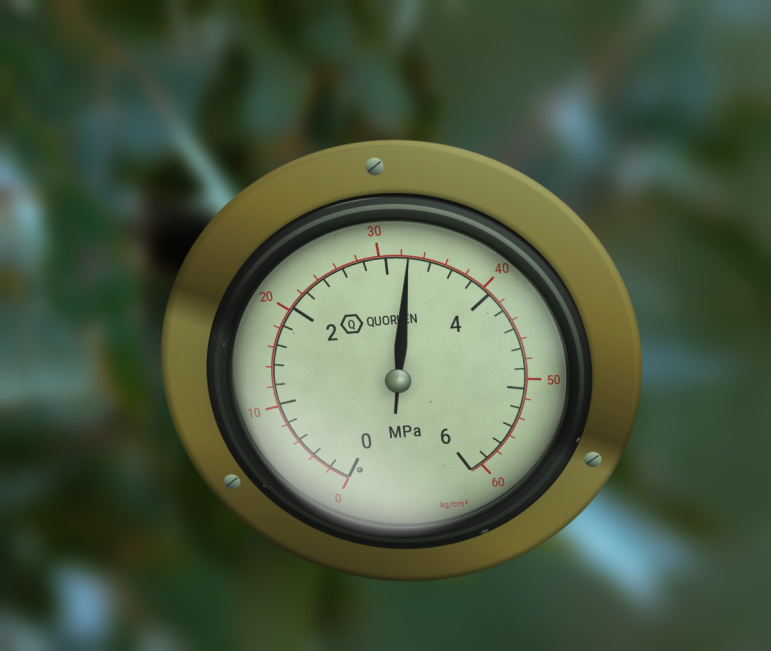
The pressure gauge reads MPa 3.2
